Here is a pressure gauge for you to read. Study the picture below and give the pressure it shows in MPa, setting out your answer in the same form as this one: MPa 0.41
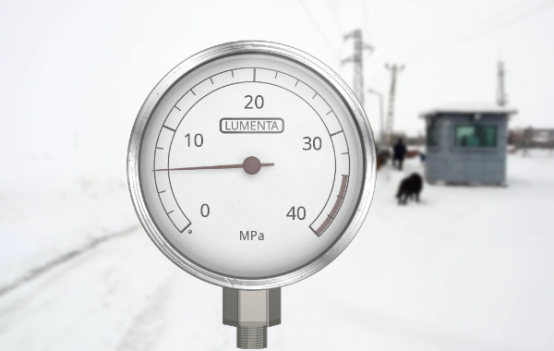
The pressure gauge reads MPa 6
